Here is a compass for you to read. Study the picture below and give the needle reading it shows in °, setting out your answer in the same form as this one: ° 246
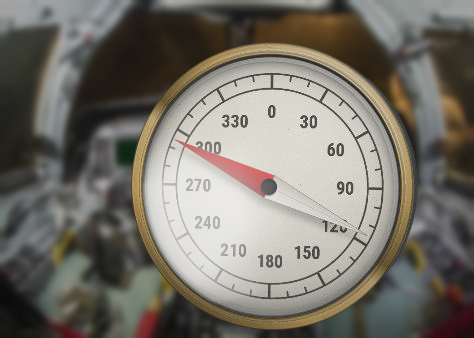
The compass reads ° 295
